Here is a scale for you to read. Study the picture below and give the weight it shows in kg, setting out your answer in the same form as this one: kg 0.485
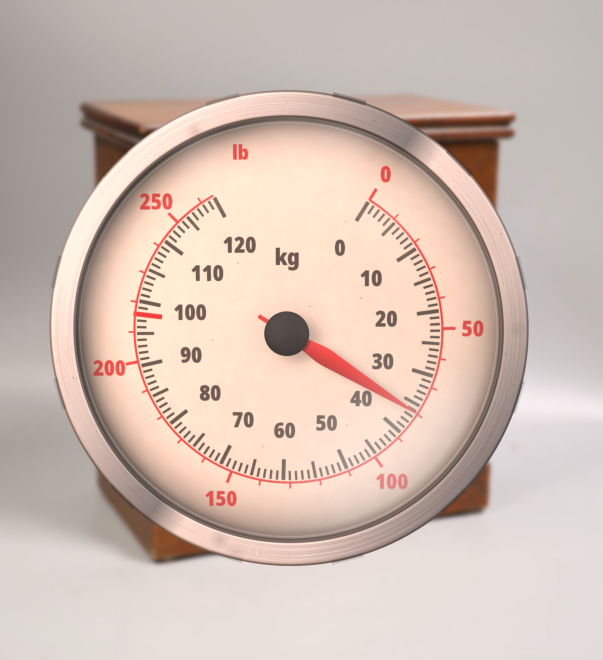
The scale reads kg 36
